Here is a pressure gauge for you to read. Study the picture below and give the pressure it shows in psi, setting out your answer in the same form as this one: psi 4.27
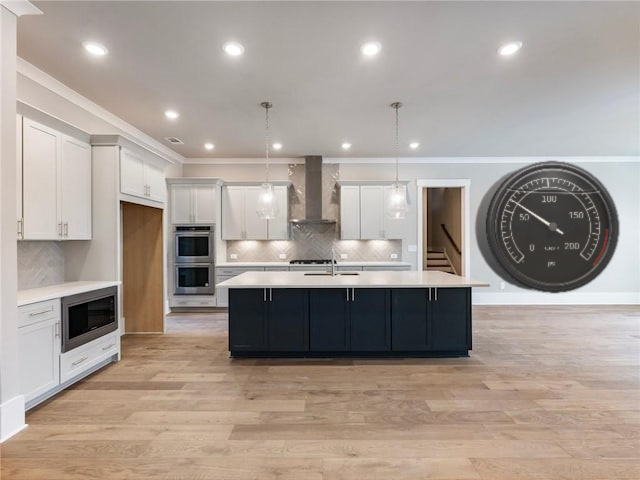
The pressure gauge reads psi 60
